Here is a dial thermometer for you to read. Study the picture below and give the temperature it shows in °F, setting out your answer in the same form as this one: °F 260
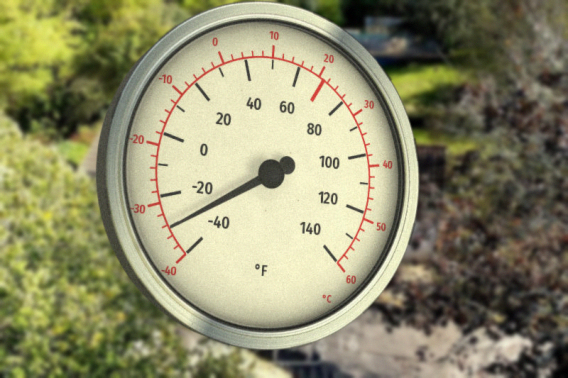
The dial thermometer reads °F -30
